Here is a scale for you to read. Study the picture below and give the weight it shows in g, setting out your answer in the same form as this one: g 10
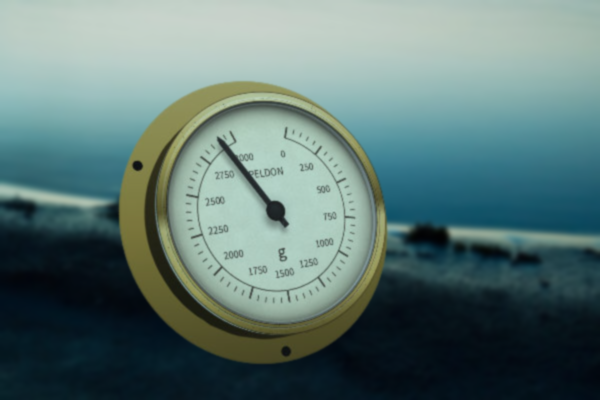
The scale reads g 2900
